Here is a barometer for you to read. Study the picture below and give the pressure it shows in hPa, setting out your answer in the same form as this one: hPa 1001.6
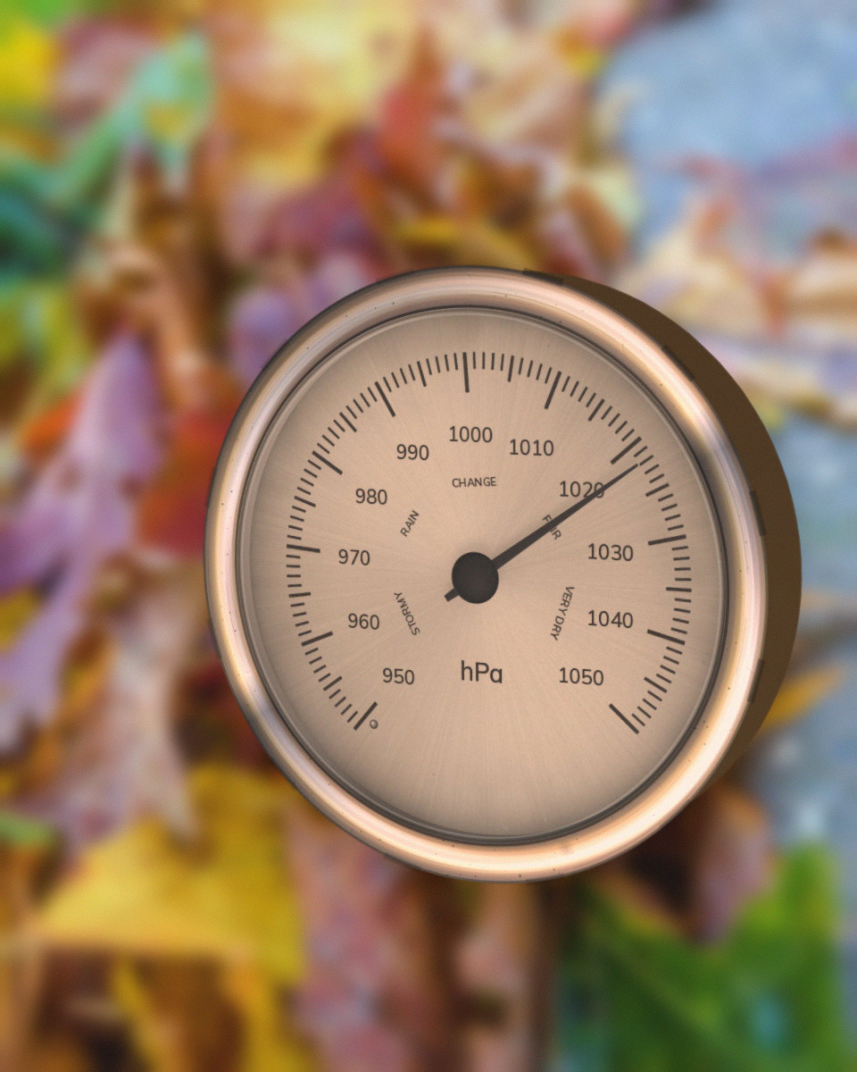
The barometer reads hPa 1022
